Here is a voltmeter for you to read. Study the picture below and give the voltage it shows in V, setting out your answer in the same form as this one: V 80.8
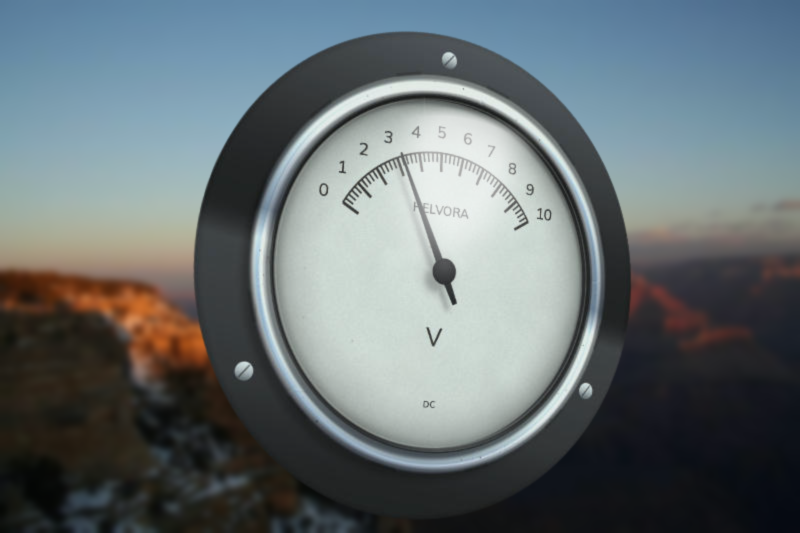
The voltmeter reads V 3
